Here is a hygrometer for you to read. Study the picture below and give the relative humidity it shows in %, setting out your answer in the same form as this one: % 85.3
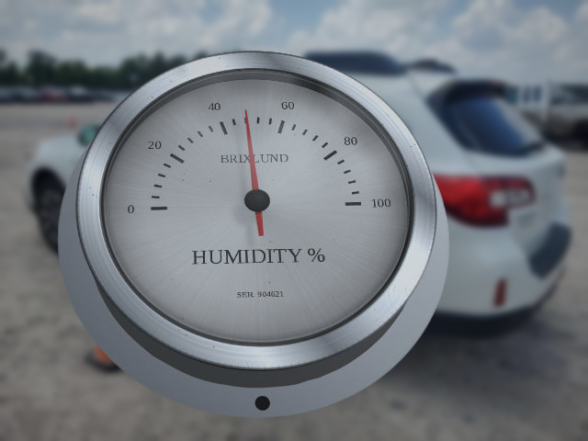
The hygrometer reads % 48
